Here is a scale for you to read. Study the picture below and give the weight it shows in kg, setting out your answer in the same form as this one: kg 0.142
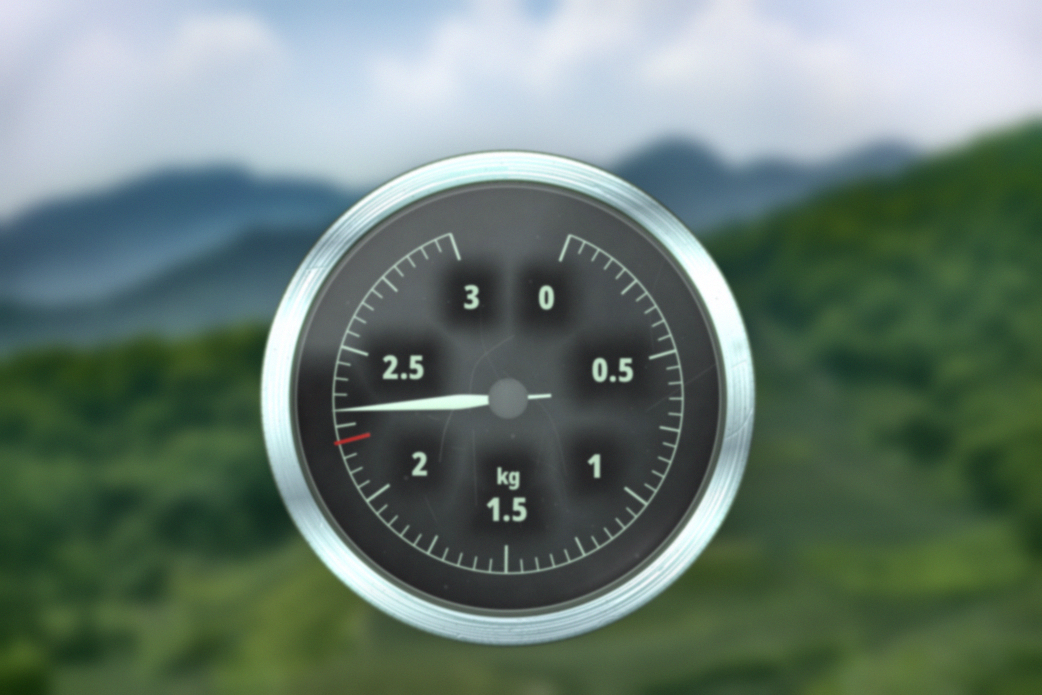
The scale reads kg 2.3
